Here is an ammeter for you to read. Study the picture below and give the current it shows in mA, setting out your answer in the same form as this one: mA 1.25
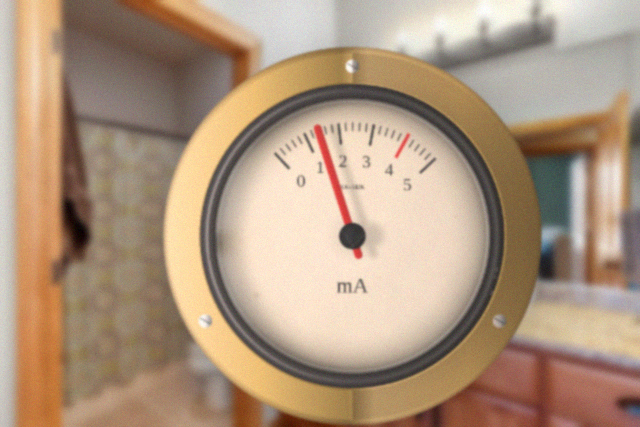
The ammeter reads mA 1.4
